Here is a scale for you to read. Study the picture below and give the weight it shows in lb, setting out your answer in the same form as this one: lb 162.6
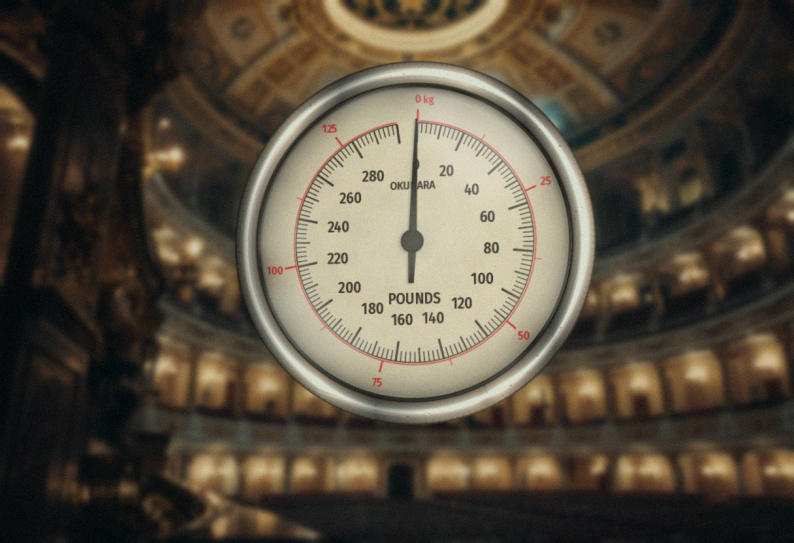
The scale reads lb 0
